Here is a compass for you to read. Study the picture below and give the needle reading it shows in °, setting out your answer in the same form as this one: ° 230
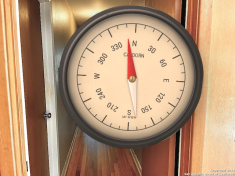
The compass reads ° 350
